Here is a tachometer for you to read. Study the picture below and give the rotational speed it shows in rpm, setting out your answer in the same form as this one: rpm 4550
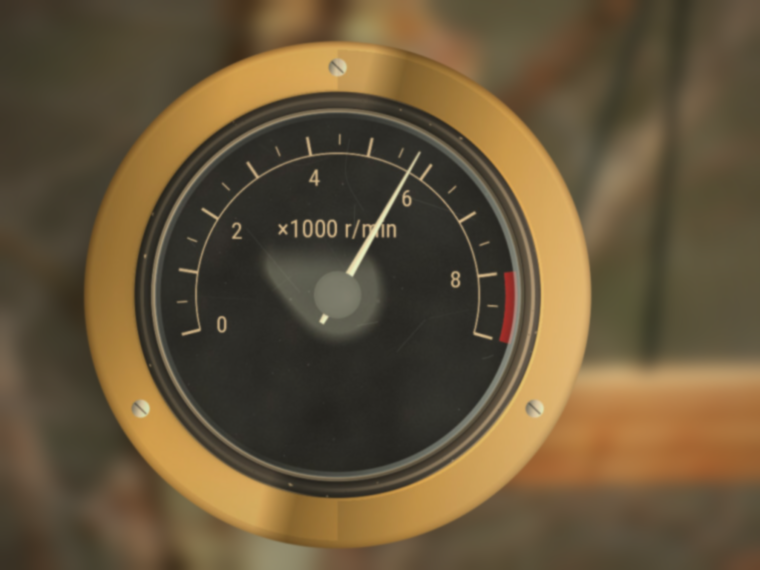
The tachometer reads rpm 5750
